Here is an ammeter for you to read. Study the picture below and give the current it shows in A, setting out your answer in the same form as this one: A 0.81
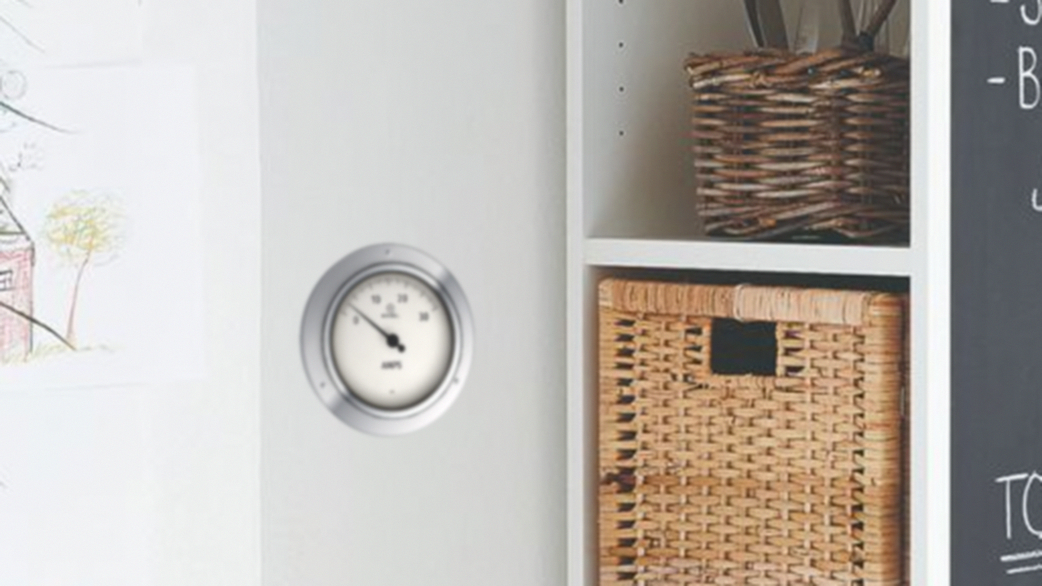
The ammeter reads A 2.5
